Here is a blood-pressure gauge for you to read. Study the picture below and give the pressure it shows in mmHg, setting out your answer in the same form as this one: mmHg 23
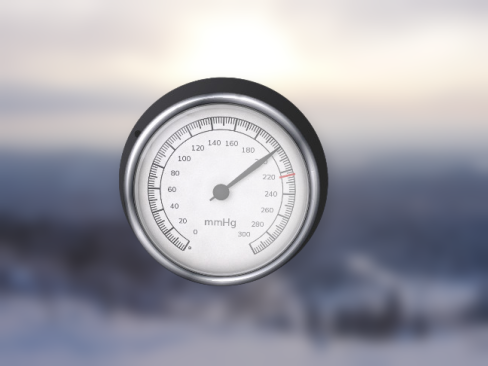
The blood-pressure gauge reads mmHg 200
